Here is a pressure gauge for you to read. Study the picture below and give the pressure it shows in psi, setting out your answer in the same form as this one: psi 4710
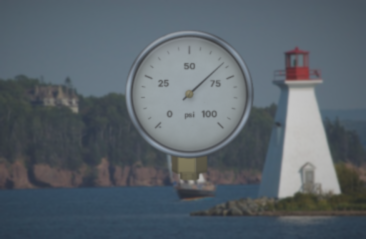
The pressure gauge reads psi 67.5
